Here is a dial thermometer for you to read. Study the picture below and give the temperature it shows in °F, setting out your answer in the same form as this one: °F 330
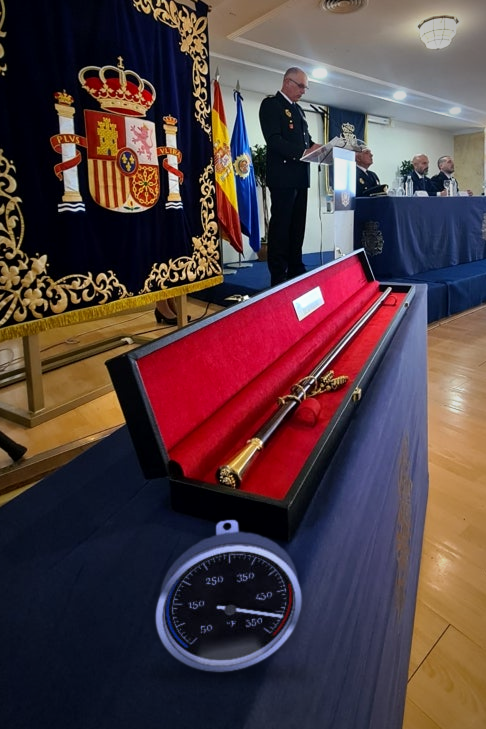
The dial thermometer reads °F 500
